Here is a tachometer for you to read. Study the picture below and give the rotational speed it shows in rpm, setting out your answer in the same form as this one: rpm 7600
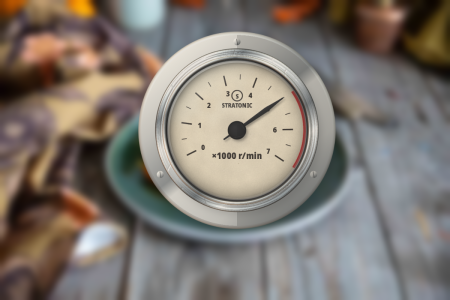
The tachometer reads rpm 5000
